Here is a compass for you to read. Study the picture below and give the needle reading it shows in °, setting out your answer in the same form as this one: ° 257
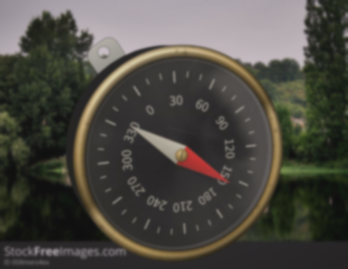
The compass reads ° 155
